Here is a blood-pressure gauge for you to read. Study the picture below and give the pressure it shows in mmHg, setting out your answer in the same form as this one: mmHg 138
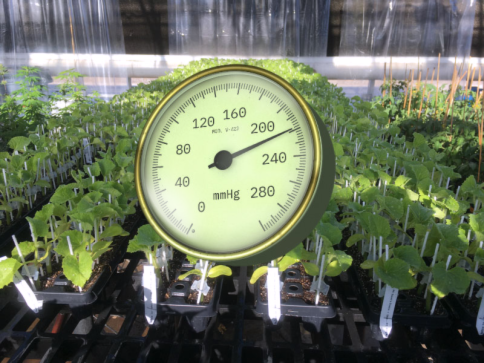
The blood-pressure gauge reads mmHg 220
